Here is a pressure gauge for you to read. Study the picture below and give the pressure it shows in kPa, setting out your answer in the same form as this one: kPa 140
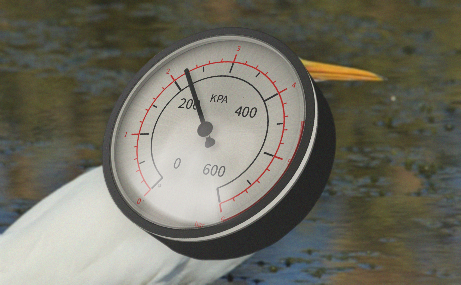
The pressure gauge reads kPa 225
